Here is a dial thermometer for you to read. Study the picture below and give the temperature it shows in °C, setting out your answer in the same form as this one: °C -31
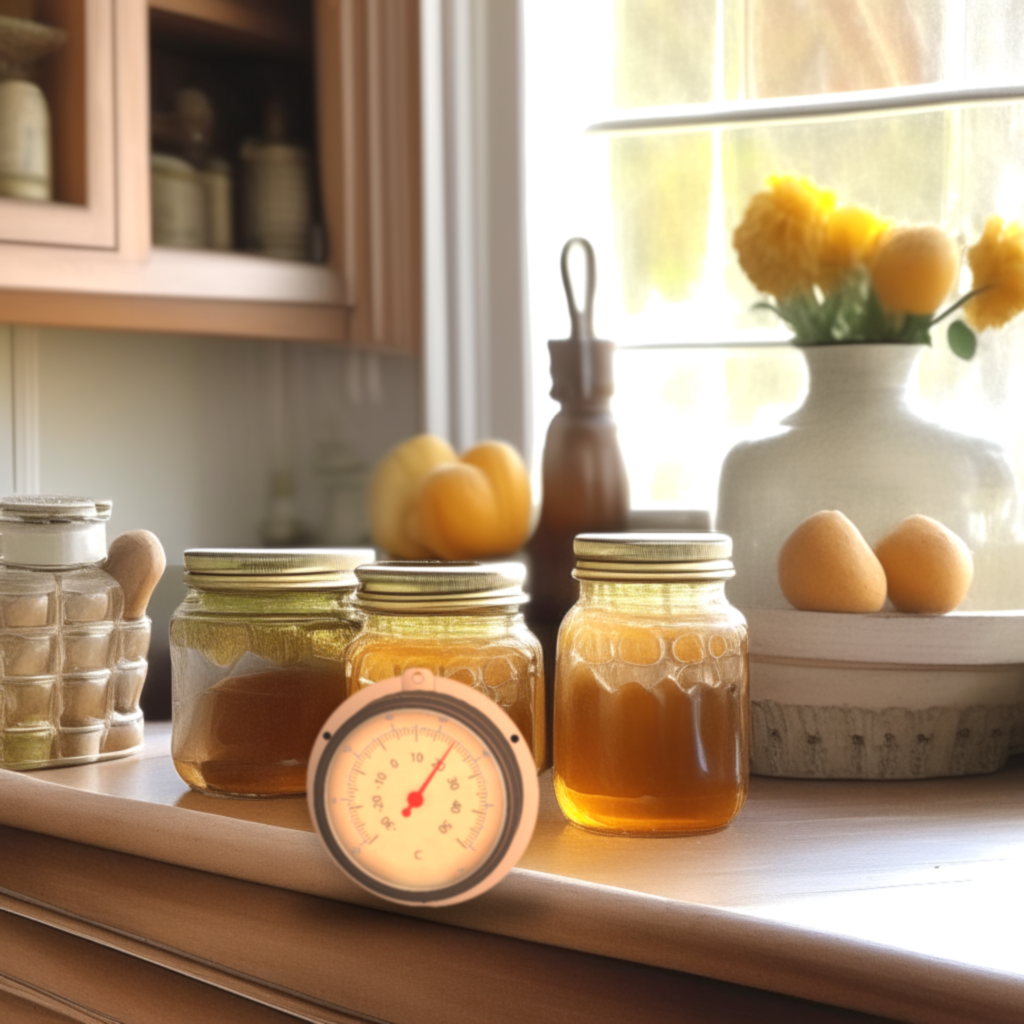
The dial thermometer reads °C 20
